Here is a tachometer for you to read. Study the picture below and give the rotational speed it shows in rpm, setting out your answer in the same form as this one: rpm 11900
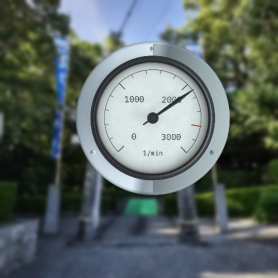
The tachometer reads rpm 2100
